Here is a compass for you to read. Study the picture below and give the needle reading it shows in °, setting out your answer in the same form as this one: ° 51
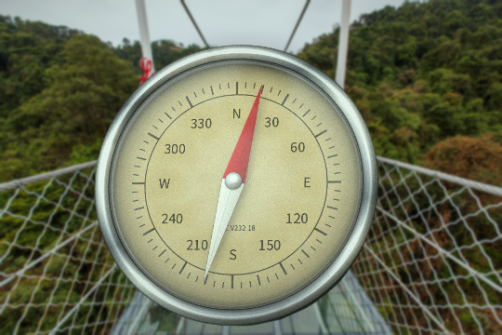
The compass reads ° 15
